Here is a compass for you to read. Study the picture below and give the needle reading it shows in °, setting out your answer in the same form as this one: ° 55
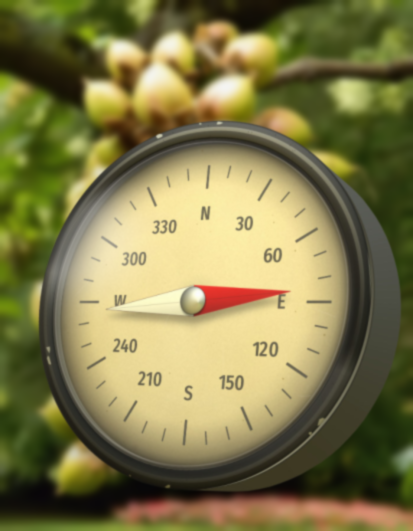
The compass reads ° 85
